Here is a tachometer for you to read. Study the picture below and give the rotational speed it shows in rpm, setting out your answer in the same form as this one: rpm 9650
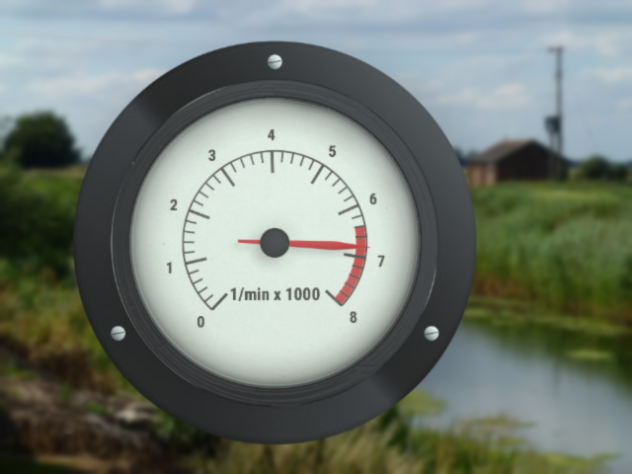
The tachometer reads rpm 6800
